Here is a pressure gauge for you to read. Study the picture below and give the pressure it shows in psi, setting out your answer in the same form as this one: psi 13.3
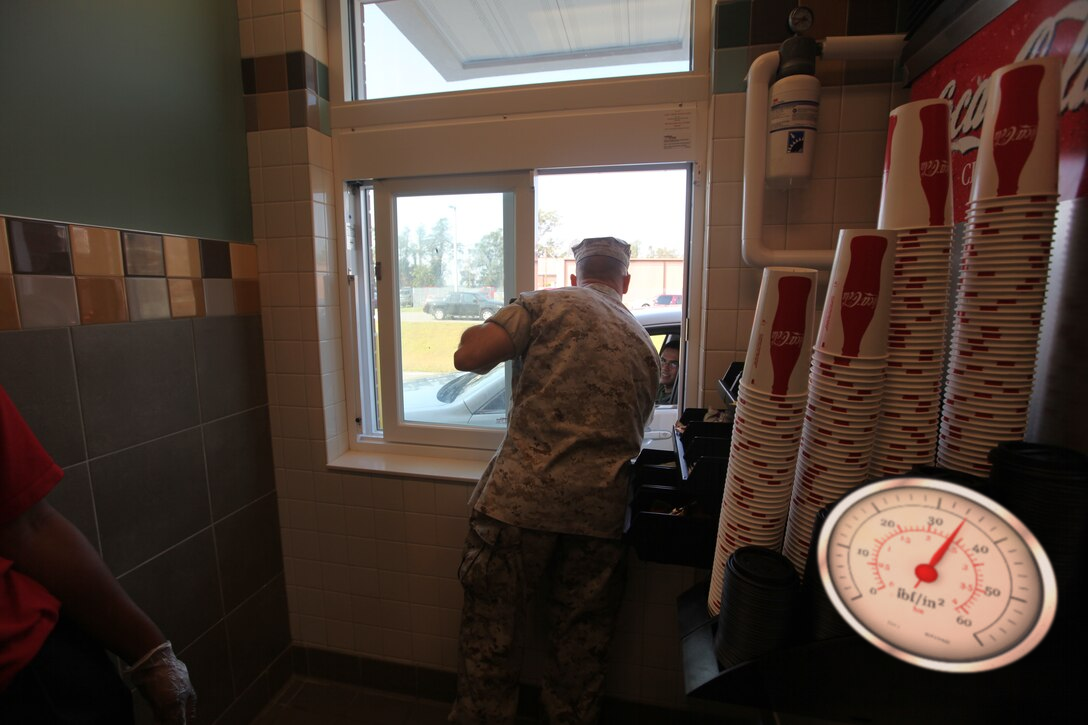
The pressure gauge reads psi 34
